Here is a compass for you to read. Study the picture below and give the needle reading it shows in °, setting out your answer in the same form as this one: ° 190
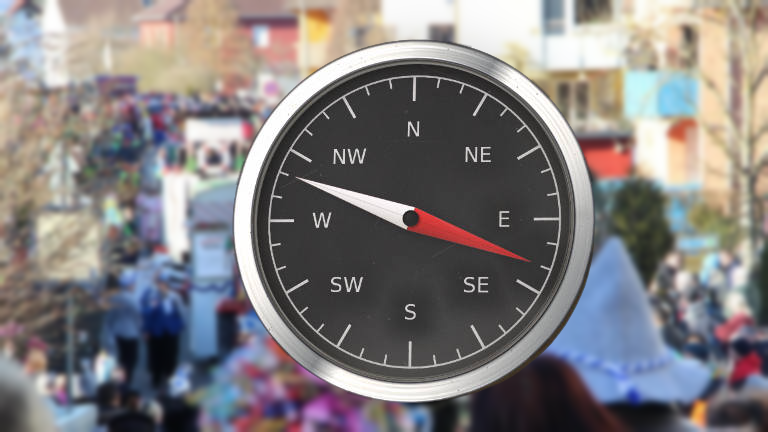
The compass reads ° 110
